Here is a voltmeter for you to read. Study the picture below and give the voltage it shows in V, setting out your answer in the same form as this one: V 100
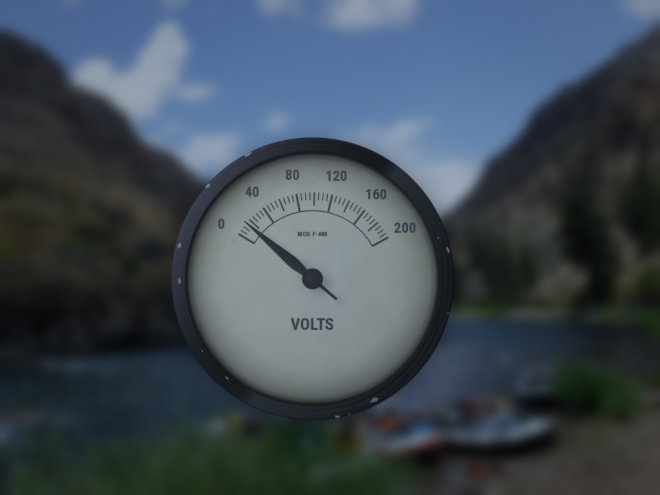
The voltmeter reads V 15
